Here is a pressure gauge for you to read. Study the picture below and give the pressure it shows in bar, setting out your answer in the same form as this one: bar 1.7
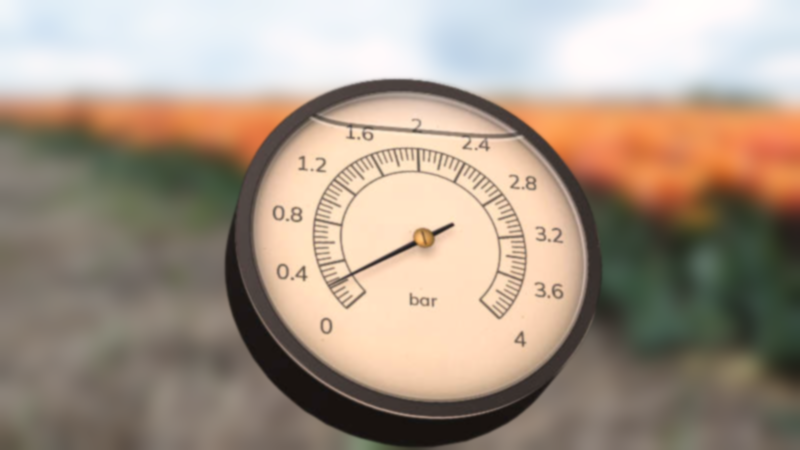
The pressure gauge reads bar 0.2
